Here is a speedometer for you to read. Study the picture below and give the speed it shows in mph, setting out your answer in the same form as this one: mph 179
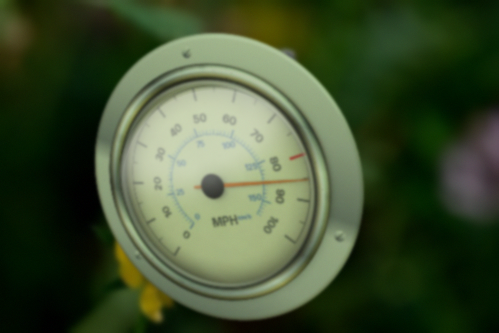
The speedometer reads mph 85
